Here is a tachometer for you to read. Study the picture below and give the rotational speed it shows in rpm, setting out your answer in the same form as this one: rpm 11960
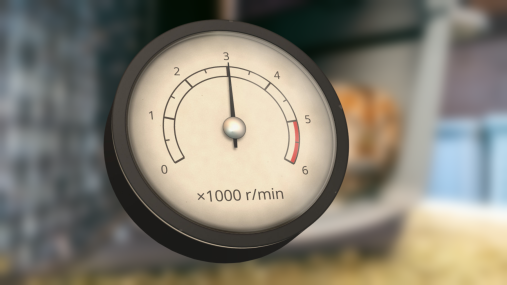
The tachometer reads rpm 3000
